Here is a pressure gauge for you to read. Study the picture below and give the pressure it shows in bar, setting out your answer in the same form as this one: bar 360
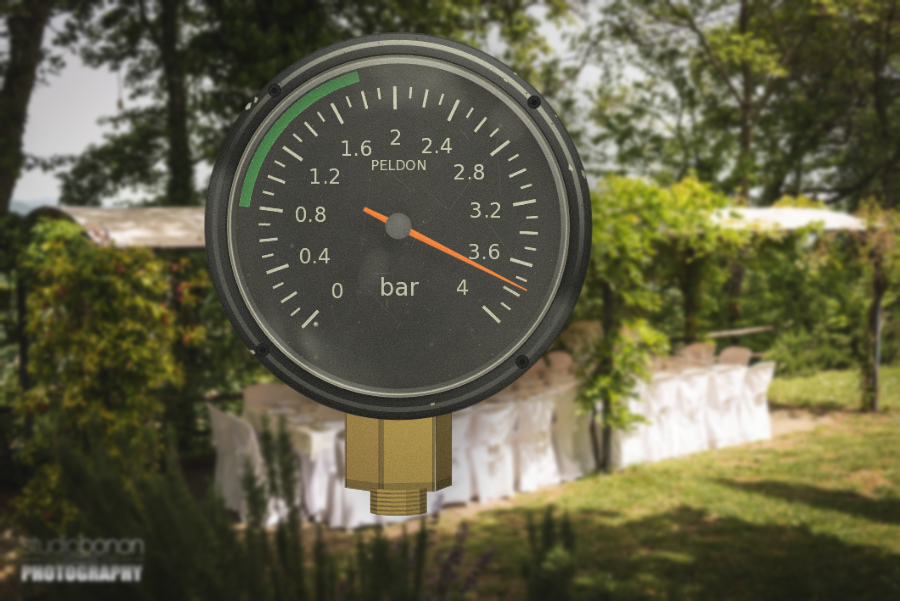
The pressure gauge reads bar 3.75
